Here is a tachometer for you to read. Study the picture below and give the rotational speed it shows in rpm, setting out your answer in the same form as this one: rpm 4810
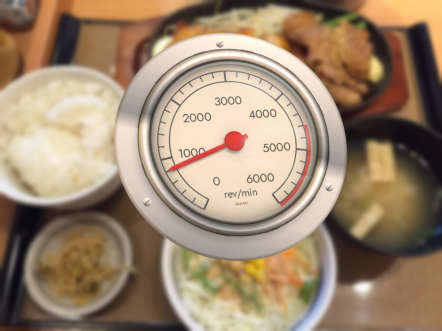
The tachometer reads rpm 800
